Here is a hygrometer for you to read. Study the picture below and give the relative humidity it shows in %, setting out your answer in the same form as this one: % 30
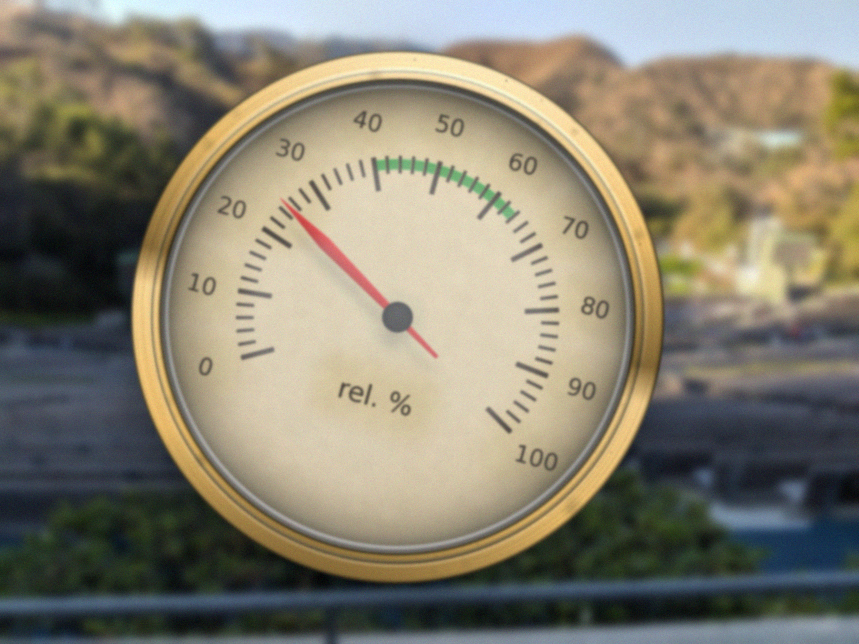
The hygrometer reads % 25
